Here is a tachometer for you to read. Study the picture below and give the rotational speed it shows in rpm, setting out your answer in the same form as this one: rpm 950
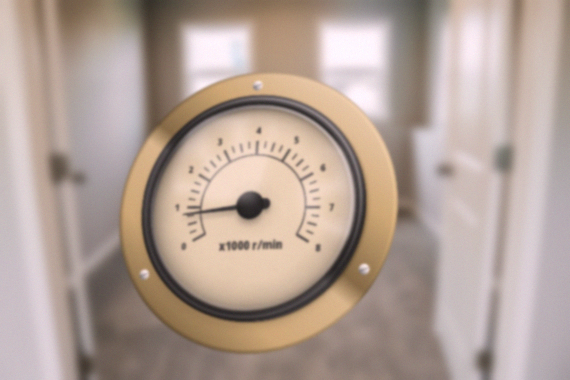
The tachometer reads rpm 750
